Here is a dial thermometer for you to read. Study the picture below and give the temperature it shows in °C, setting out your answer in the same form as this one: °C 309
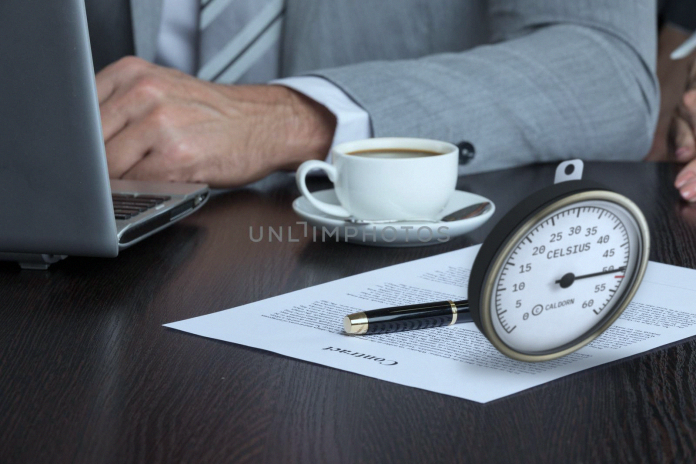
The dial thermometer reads °C 50
